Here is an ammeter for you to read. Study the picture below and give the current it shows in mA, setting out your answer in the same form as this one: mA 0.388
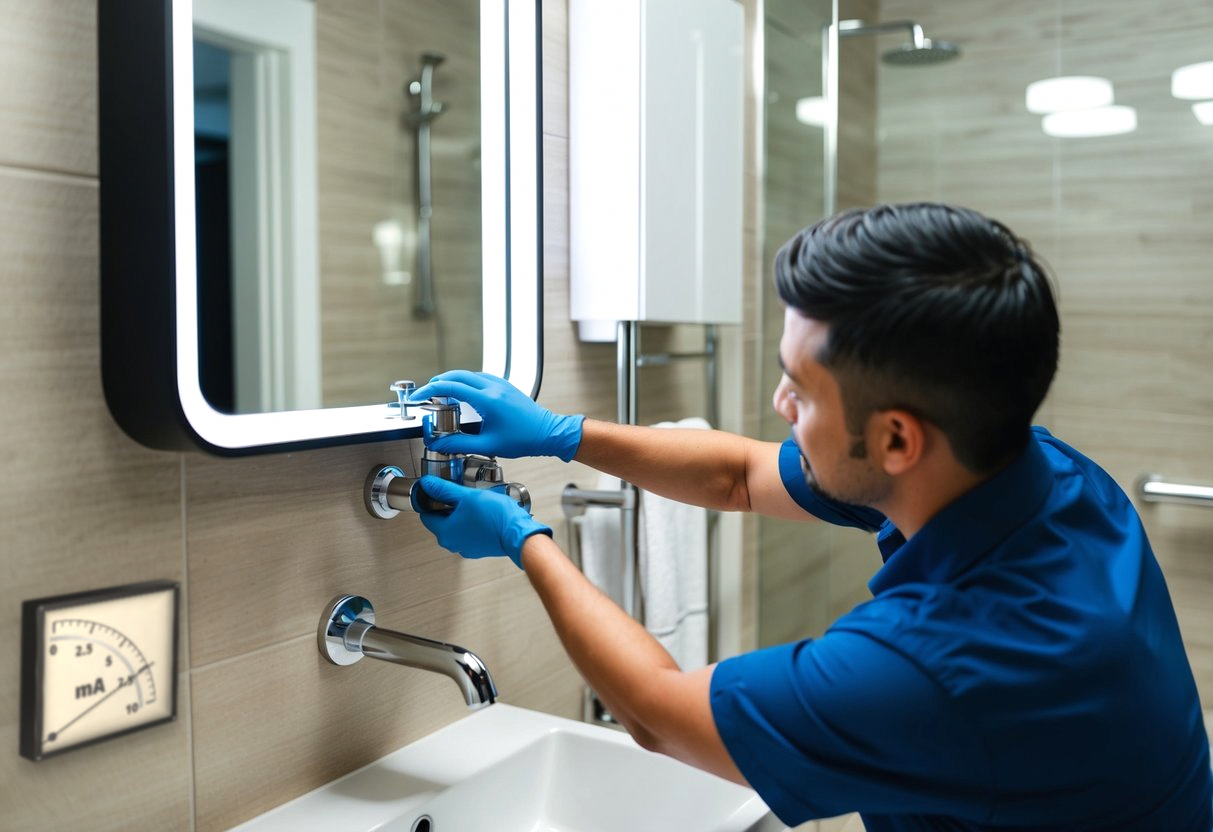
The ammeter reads mA 7.5
